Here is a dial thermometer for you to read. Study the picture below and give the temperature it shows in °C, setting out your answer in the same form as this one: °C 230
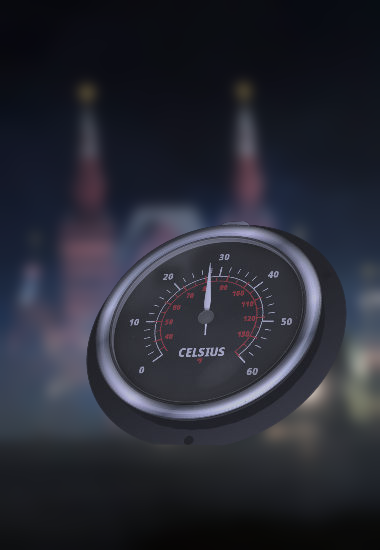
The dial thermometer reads °C 28
